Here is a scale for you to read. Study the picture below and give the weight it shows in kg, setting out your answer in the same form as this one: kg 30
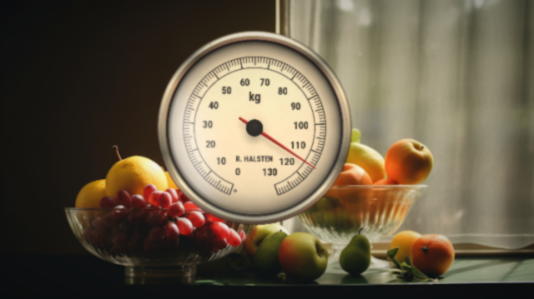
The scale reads kg 115
